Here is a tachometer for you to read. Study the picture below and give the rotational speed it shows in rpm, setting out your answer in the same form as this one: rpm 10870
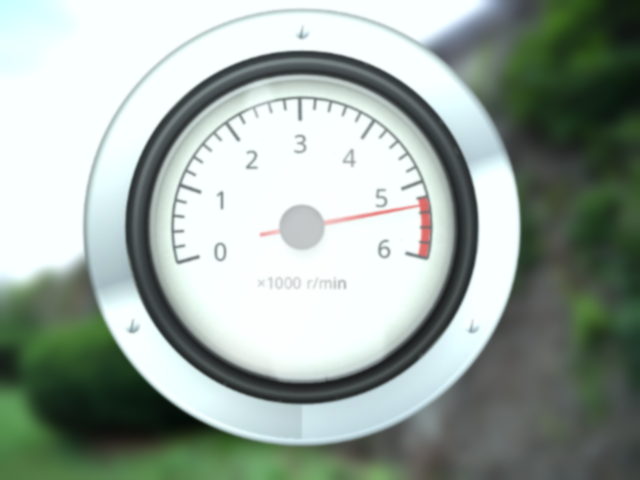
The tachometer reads rpm 5300
